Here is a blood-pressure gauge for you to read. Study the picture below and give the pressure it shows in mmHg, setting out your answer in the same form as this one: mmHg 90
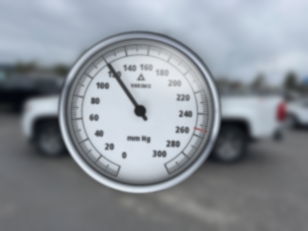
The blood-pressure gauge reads mmHg 120
